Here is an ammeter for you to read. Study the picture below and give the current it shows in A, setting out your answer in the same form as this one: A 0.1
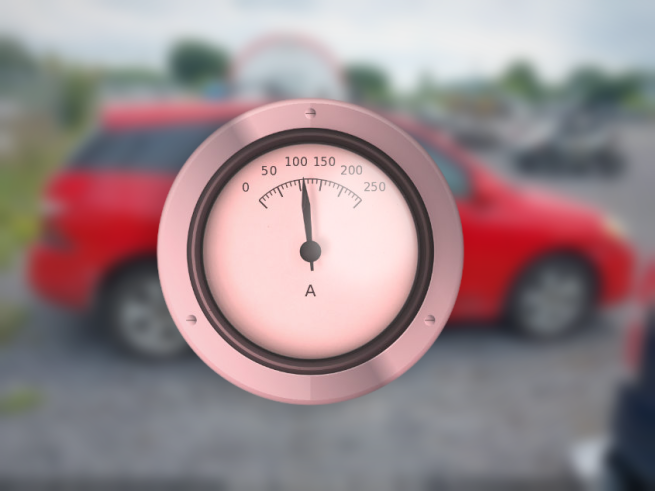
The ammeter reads A 110
